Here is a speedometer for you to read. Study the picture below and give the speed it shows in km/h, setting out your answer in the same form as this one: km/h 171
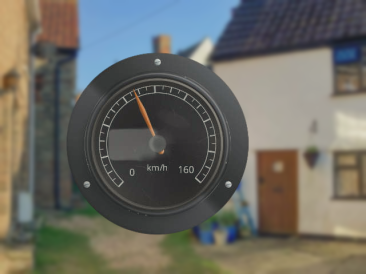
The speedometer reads km/h 67.5
